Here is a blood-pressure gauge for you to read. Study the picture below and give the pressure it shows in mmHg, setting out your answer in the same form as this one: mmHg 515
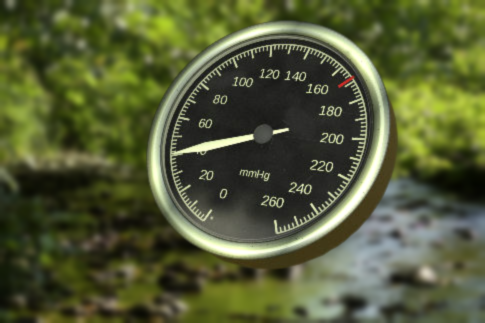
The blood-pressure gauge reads mmHg 40
